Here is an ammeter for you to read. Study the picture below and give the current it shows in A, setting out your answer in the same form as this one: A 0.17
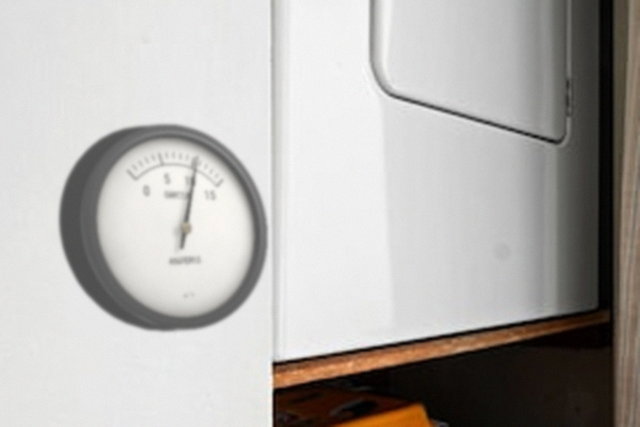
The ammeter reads A 10
